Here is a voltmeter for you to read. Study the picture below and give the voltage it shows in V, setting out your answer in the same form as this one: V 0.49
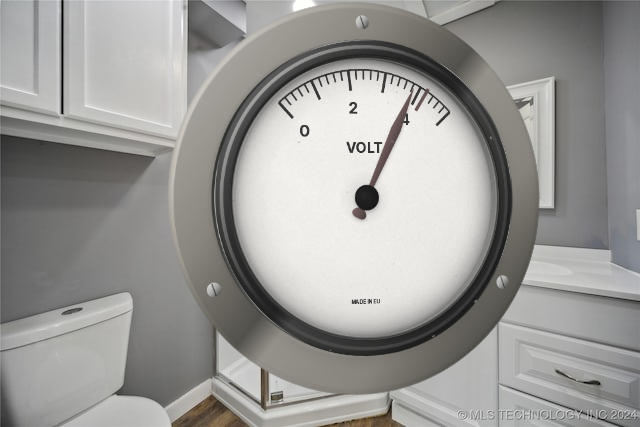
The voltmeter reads V 3.8
